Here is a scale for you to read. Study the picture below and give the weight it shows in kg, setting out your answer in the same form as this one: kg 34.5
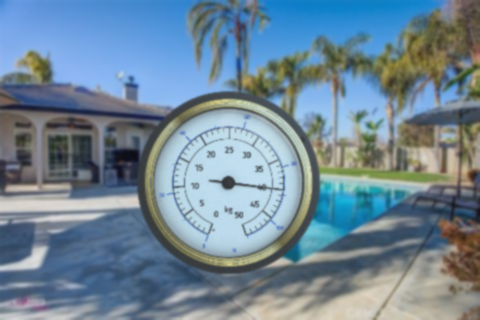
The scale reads kg 40
